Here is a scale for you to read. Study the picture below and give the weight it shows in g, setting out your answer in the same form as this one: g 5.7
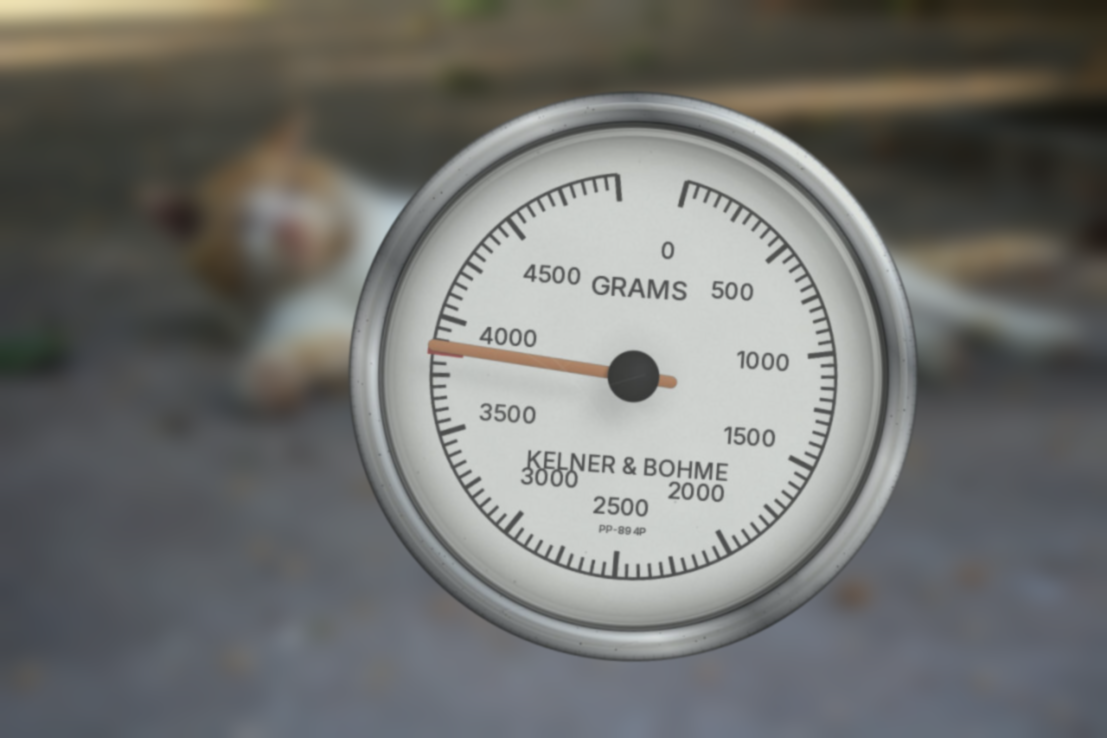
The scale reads g 3875
